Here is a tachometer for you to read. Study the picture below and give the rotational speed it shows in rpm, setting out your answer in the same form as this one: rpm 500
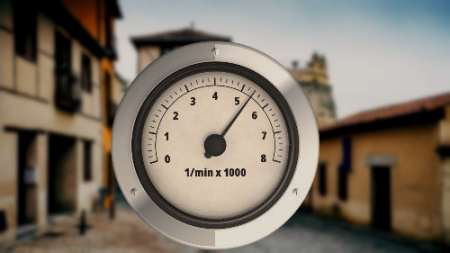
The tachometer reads rpm 5400
